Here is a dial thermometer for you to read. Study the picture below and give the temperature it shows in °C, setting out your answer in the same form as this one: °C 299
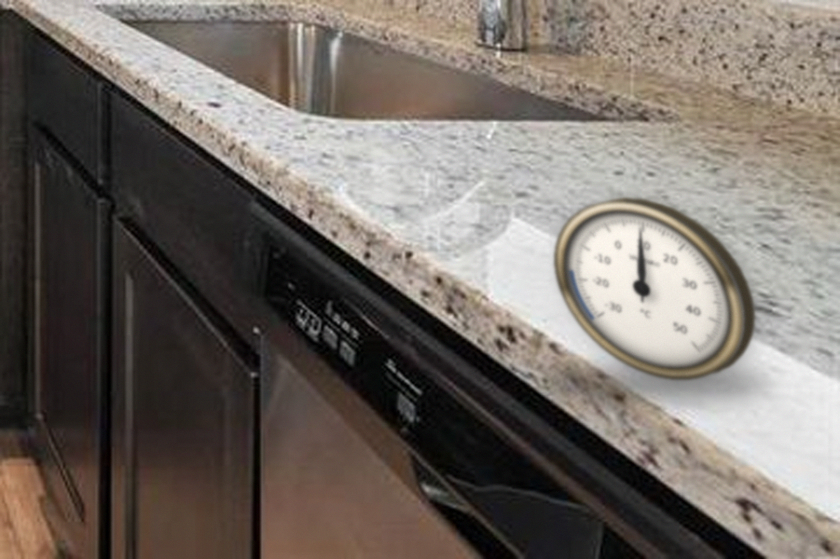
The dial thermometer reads °C 10
